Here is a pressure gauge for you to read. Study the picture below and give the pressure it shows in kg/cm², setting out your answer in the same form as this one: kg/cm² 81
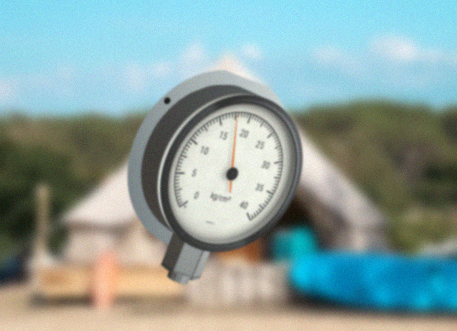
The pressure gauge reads kg/cm² 17.5
